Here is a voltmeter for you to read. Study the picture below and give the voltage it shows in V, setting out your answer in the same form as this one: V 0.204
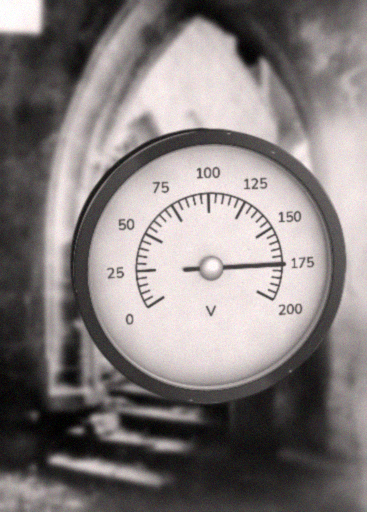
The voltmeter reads V 175
